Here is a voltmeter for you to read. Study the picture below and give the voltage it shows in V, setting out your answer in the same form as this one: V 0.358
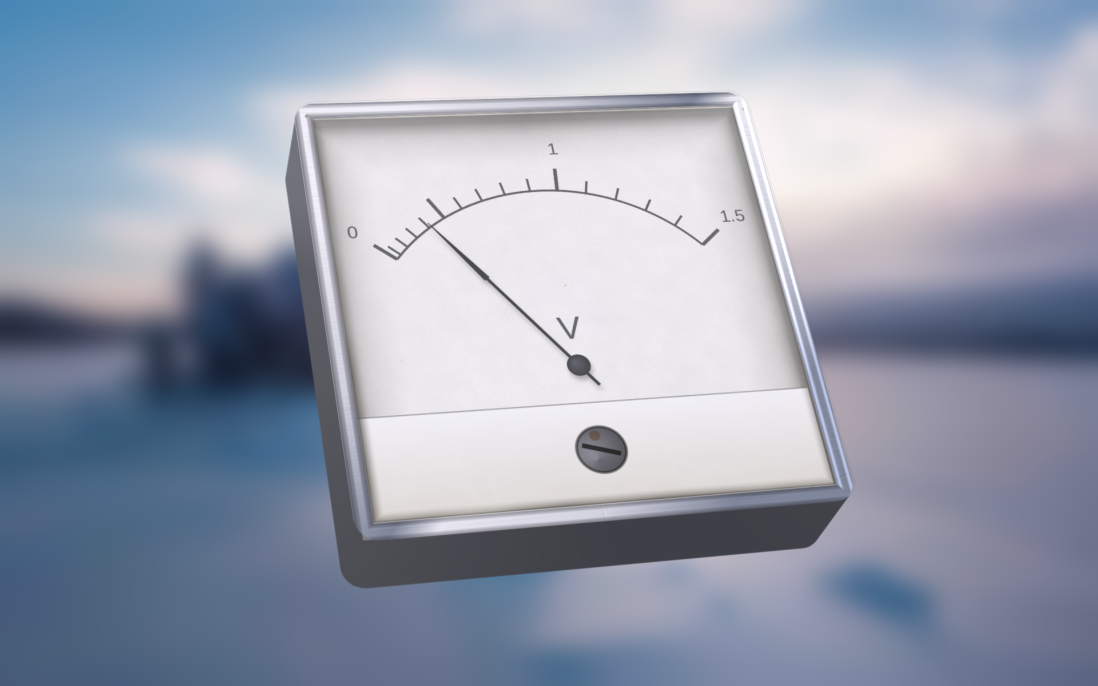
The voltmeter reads V 0.4
